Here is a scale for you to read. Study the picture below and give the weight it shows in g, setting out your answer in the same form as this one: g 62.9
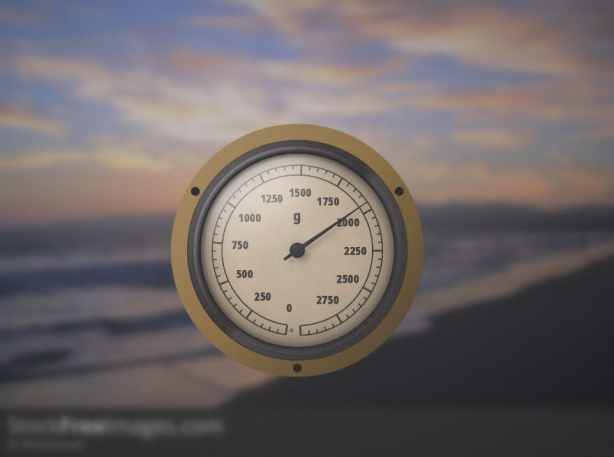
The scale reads g 1950
